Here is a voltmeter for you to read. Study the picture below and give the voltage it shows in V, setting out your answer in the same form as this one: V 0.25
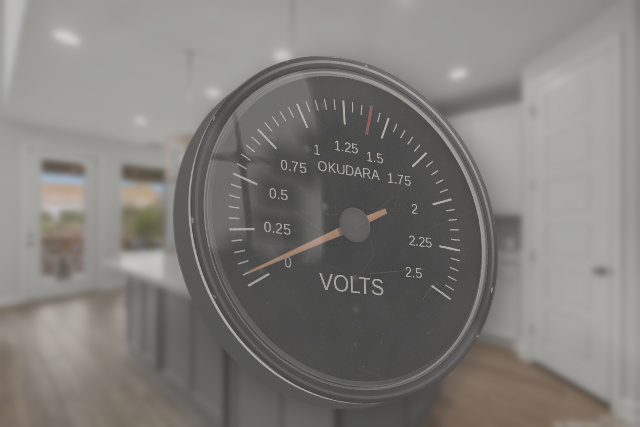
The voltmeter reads V 0.05
